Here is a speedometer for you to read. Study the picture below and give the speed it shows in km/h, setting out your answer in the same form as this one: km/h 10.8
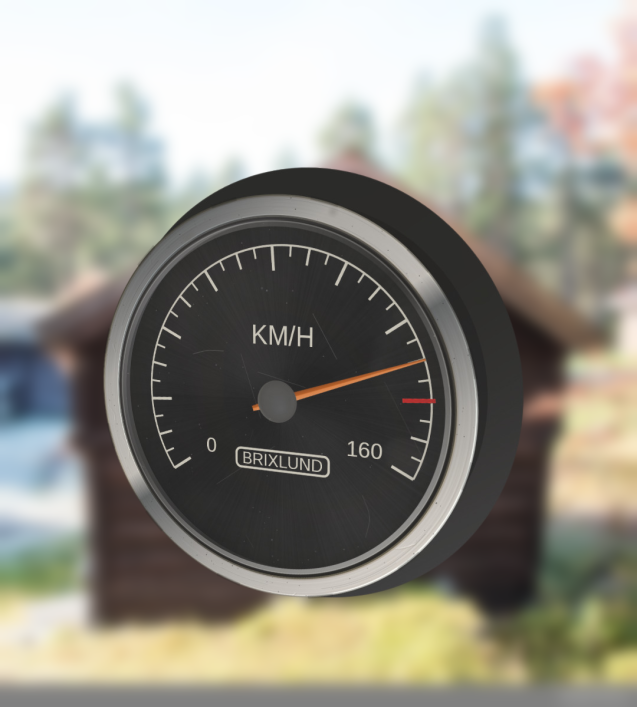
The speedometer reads km/h 130
